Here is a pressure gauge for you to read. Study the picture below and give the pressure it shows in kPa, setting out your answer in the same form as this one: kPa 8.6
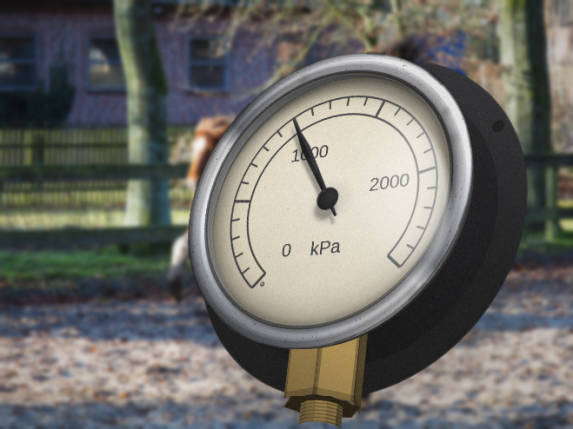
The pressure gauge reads kPa 1000
